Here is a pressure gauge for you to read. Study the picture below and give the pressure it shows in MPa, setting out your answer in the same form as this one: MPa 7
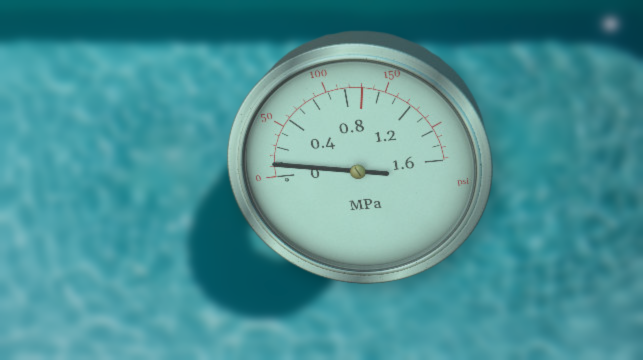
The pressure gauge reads MPa 0.1
